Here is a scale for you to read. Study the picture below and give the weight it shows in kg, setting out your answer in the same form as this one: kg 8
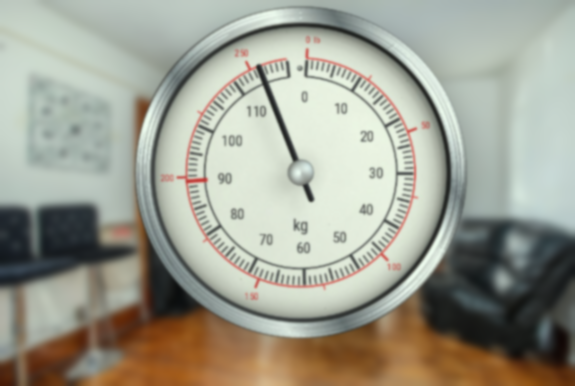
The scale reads kg 115
